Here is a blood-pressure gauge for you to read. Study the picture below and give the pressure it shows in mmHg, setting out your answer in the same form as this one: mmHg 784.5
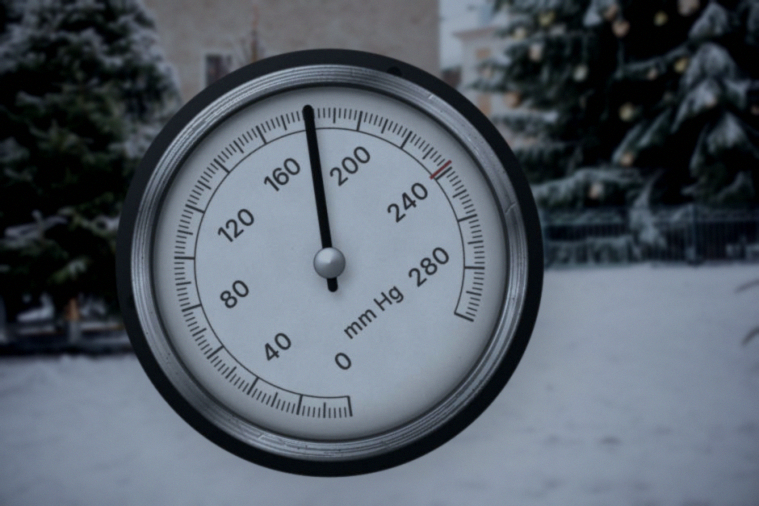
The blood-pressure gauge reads mmHg 180
